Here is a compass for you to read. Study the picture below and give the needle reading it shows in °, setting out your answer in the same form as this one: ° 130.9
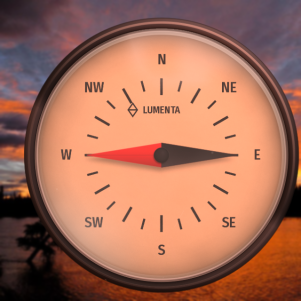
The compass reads ° 270
